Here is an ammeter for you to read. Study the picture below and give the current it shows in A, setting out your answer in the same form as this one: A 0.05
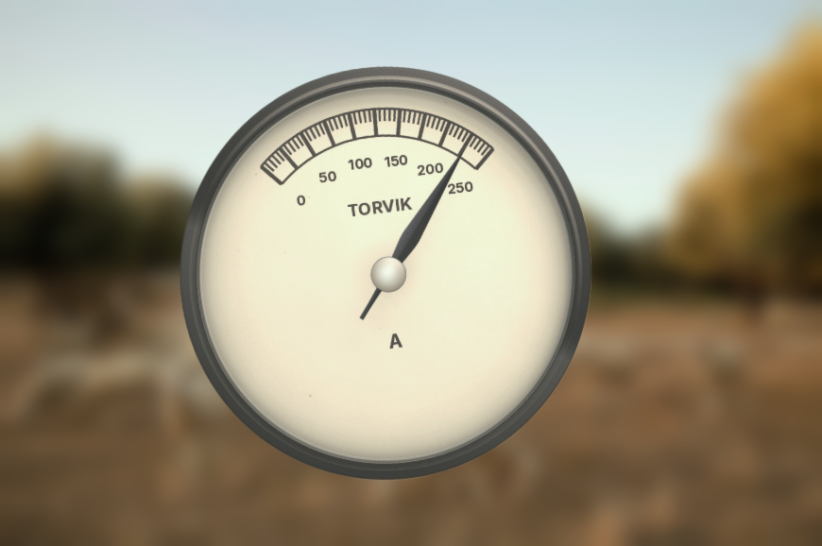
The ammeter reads A 225
